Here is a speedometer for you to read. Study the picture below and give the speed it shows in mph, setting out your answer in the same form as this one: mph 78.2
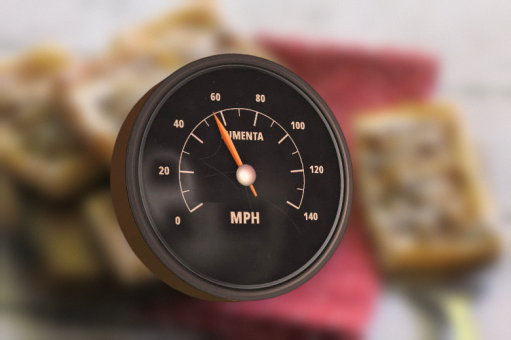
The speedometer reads mph 55
